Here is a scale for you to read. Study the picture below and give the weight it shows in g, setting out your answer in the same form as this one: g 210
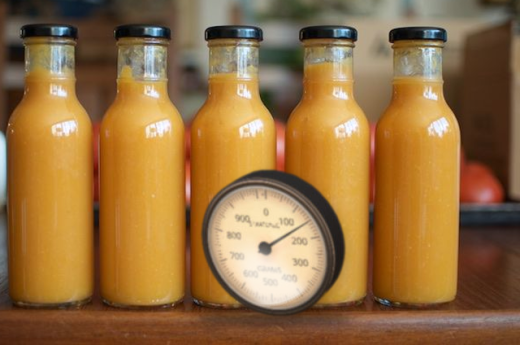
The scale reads g 150
